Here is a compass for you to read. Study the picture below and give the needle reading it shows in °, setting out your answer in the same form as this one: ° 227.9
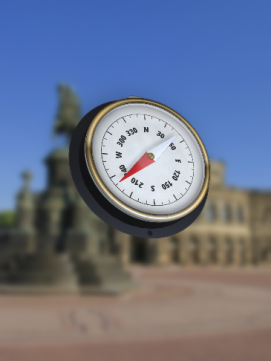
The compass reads ° 230
